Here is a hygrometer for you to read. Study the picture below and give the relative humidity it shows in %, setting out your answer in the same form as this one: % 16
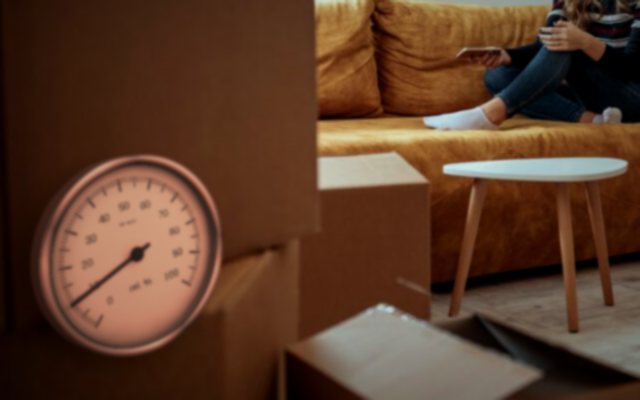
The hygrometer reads % 10
